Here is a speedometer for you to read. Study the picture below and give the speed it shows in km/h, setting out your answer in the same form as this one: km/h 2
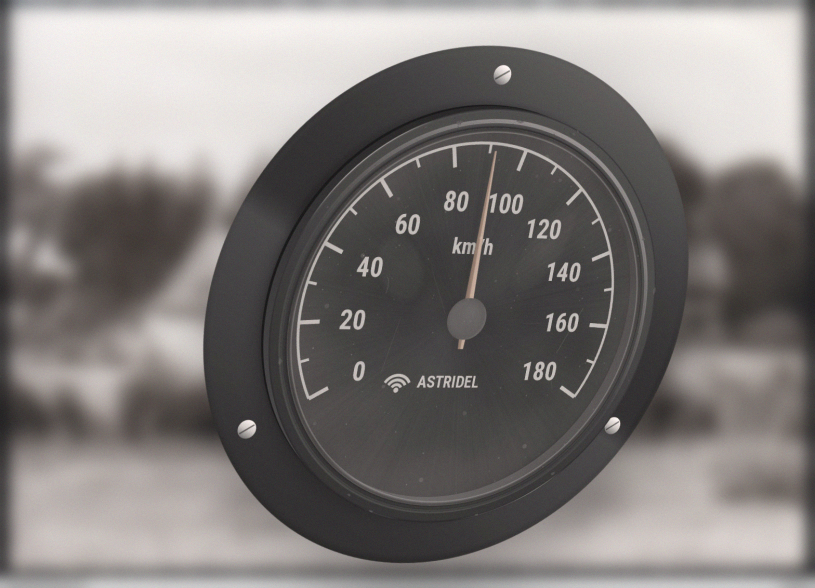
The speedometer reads km/h 90
